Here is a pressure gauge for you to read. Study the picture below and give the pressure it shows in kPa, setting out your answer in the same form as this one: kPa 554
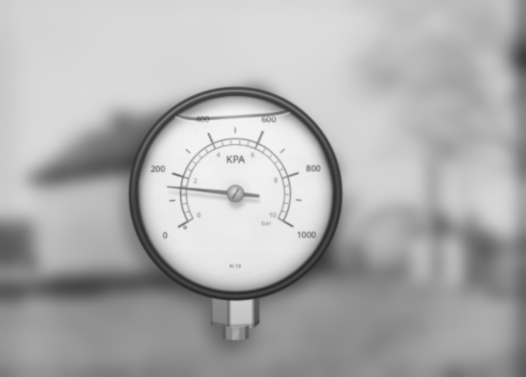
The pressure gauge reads kPa 150
